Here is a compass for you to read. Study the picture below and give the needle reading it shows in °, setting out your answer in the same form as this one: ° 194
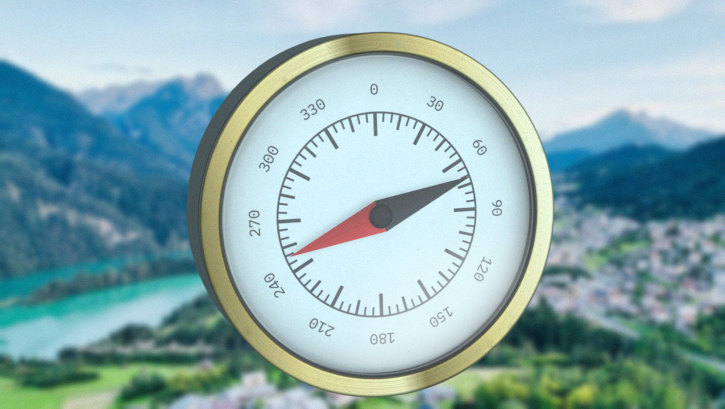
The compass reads ° 250
